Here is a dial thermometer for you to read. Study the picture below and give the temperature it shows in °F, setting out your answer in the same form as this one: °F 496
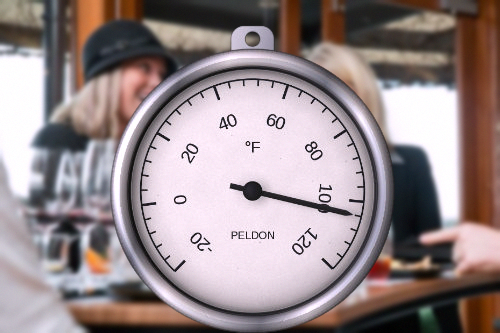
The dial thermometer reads °F 104
